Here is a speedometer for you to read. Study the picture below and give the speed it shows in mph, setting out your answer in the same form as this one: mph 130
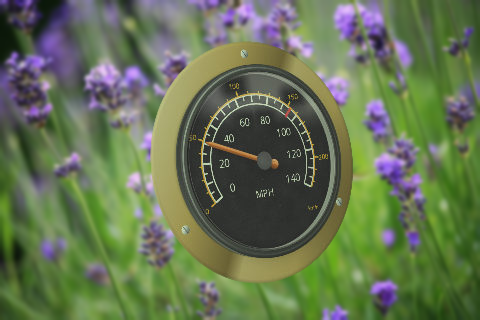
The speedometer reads mph 30
